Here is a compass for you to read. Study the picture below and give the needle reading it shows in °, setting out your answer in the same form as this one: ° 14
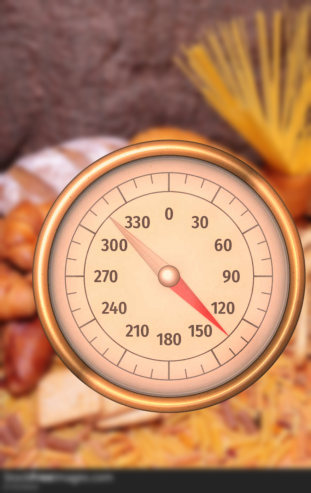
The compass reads ° 135
